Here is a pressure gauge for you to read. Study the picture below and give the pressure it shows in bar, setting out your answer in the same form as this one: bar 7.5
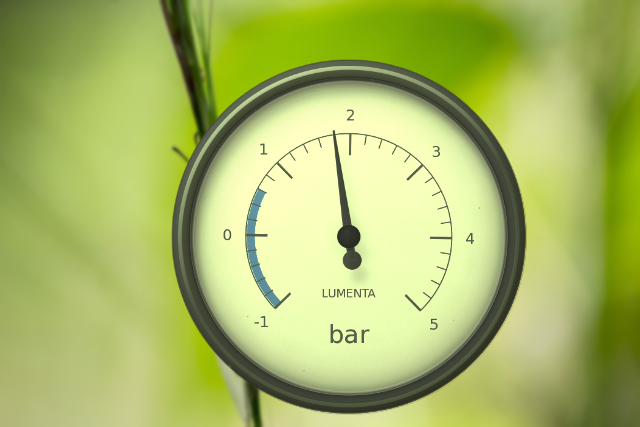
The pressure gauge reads bar 1.8
